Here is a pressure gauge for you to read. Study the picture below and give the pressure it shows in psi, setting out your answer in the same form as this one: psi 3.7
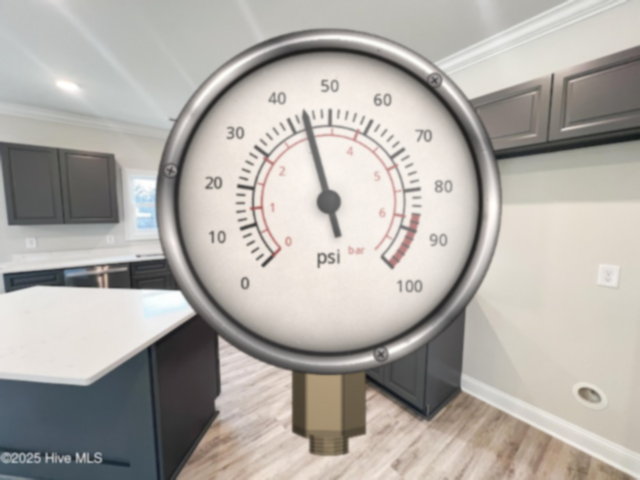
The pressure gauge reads psi 44
